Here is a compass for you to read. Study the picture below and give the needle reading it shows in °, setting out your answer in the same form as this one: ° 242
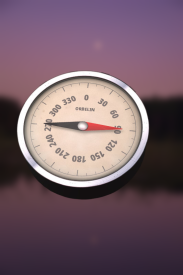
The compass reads ° 90
